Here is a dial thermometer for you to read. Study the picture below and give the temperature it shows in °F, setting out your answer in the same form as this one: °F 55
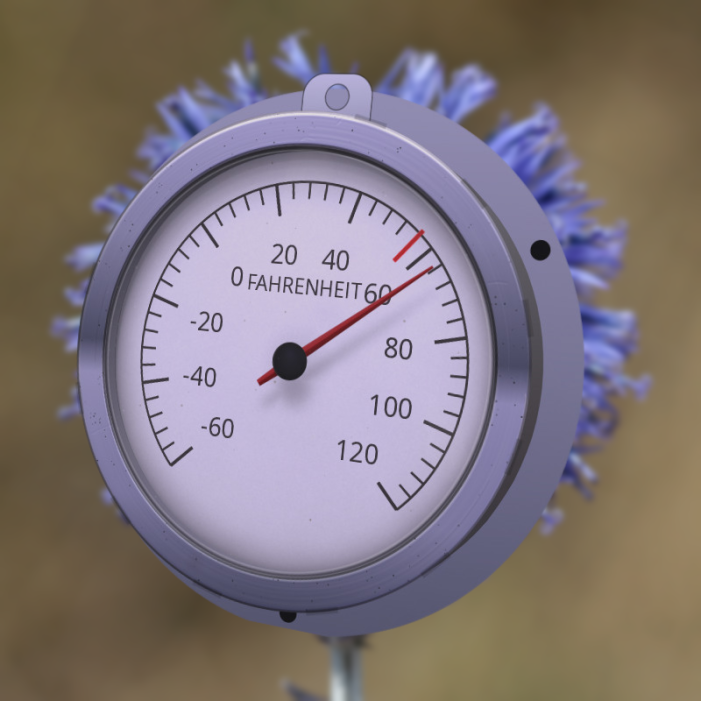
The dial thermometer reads °F 64
